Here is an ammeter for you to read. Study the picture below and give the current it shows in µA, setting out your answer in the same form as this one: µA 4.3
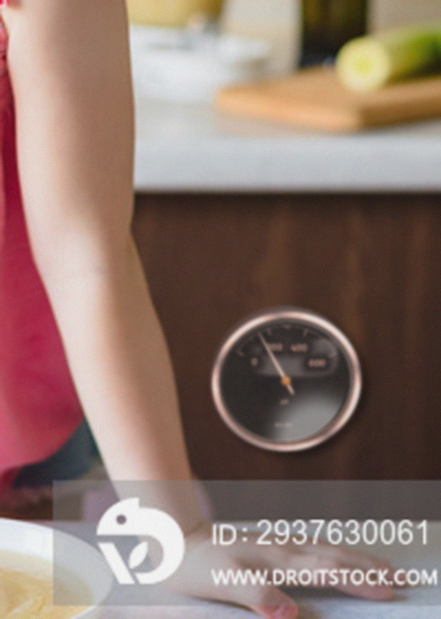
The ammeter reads µA 150
